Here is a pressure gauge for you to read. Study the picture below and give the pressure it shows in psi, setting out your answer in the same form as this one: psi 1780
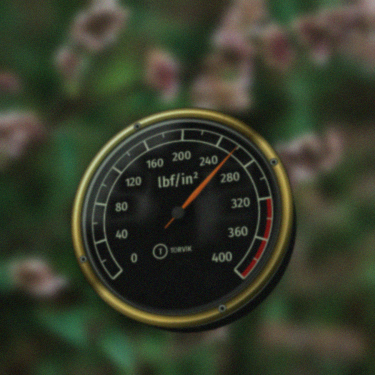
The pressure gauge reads psi 260
